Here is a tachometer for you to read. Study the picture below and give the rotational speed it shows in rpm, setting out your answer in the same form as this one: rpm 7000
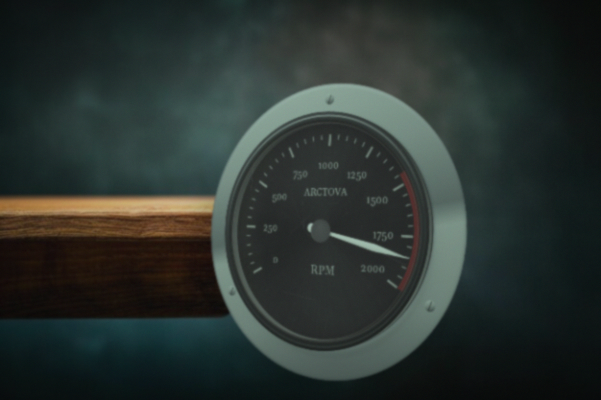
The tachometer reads rpm 1850
